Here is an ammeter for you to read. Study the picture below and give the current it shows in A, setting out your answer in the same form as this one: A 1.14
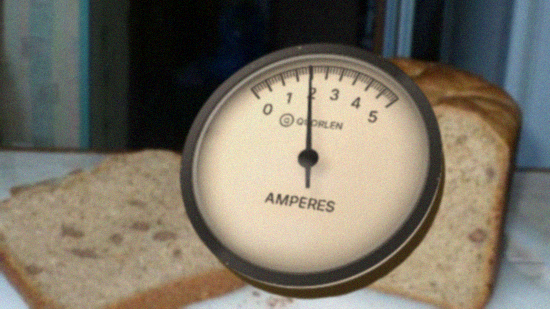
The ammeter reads A 2
